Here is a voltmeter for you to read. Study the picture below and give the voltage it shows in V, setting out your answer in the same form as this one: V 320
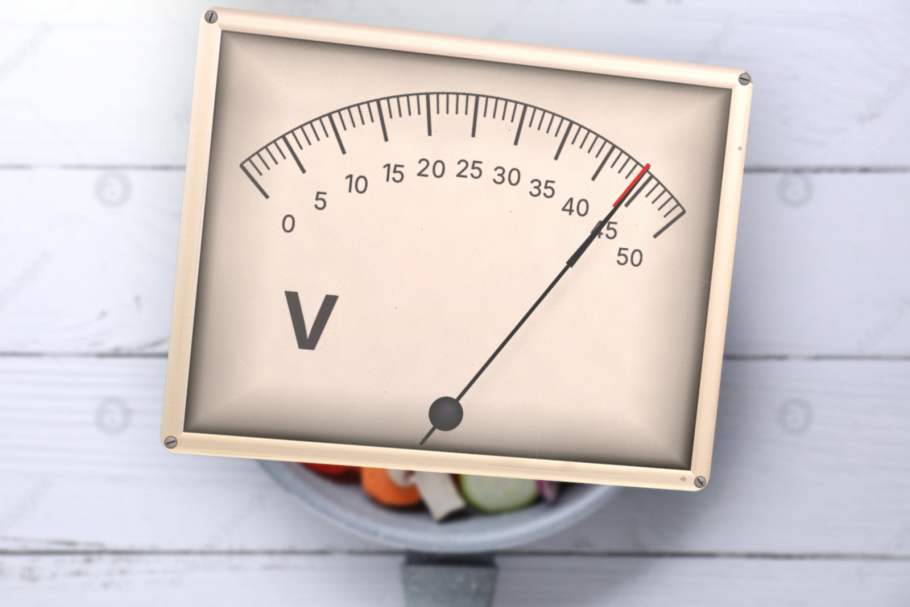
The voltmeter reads V 44
